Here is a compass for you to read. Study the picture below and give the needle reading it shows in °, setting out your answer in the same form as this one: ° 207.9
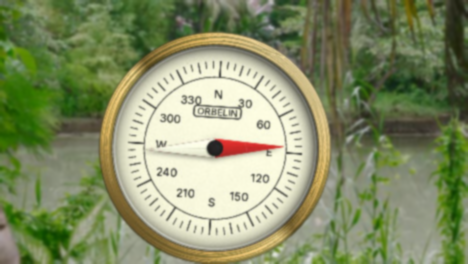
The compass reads ° 85
